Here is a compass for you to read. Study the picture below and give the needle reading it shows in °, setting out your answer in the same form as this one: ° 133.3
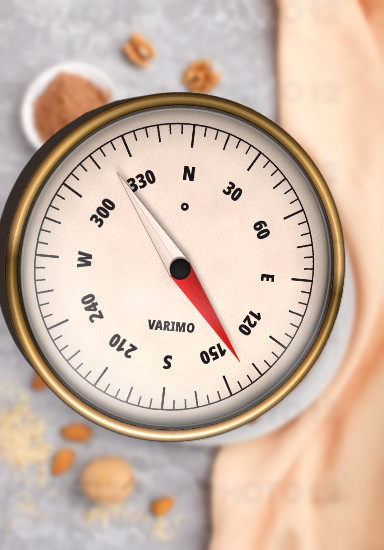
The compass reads ° 140
